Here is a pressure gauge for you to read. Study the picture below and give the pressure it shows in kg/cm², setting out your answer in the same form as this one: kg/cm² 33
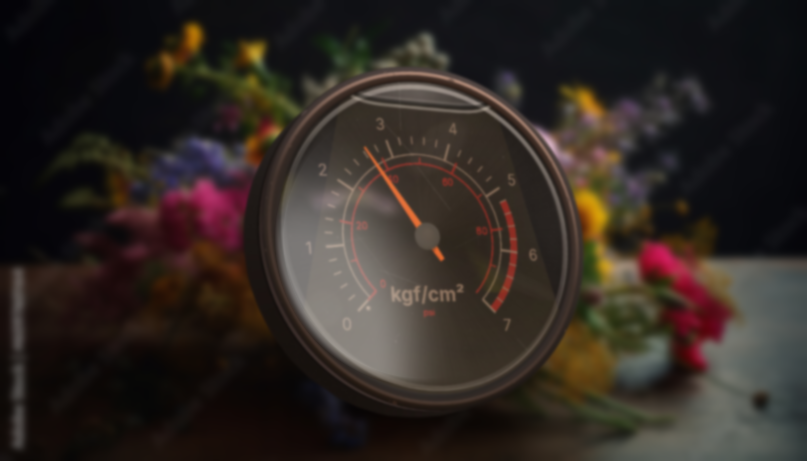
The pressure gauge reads kg/cm² 2.6
